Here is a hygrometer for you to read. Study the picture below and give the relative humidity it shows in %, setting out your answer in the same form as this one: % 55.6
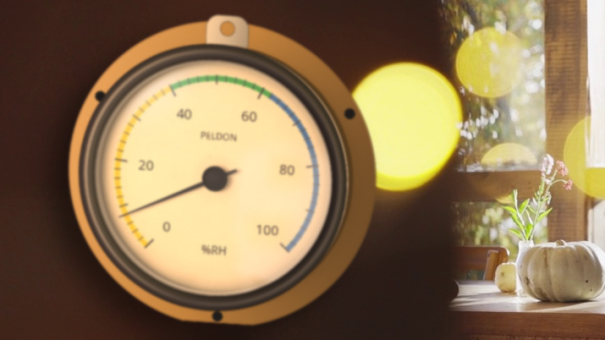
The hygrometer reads % 8
